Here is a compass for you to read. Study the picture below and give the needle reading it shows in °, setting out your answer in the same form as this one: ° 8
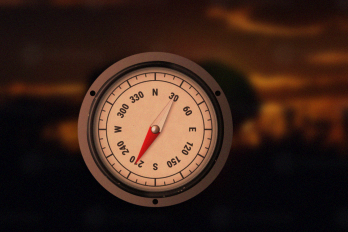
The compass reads ° 210
